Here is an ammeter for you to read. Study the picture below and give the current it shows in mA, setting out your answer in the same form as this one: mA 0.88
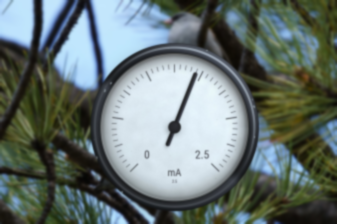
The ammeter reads mA 1.45
